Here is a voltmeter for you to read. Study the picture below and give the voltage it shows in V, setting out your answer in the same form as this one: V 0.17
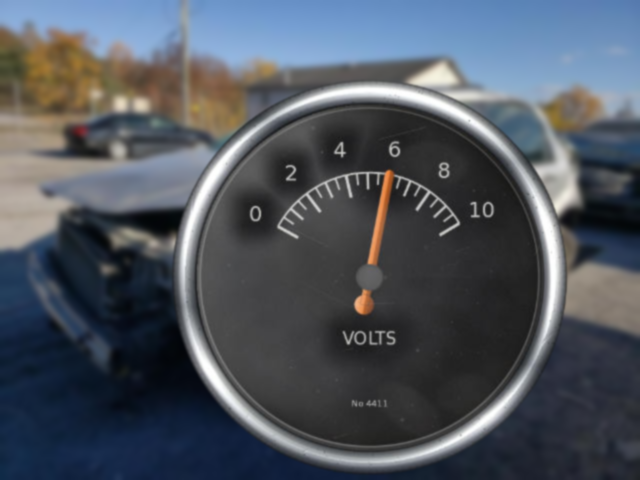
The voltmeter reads V 6
